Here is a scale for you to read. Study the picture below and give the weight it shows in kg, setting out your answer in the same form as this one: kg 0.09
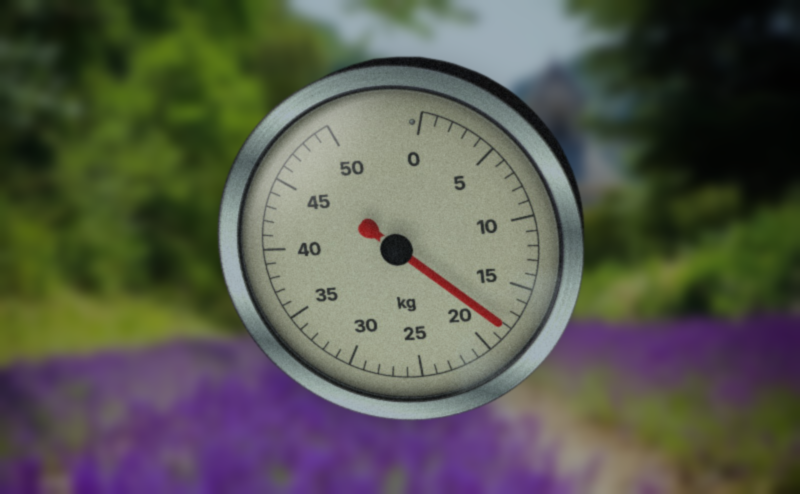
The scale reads kg 18
